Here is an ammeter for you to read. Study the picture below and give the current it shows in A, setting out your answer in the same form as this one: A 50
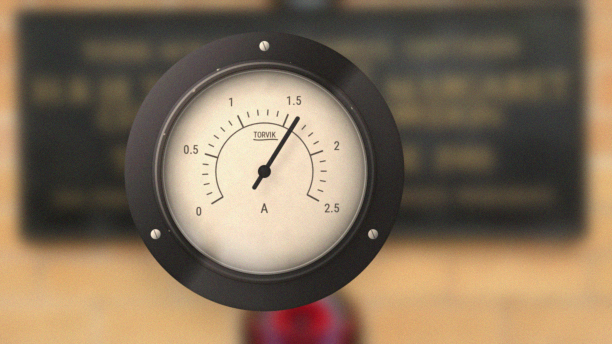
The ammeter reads A 1.6
